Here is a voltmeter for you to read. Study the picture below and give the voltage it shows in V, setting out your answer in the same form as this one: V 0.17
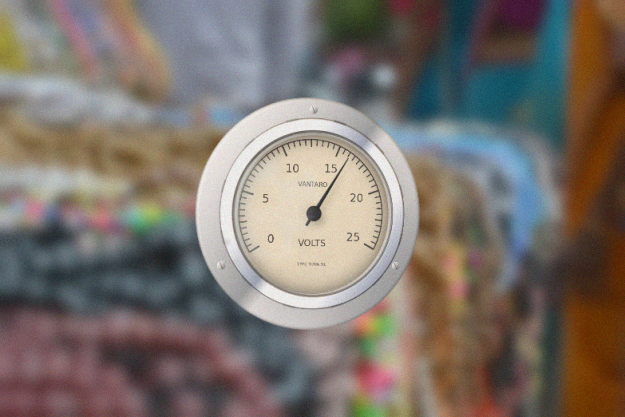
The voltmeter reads V 16
